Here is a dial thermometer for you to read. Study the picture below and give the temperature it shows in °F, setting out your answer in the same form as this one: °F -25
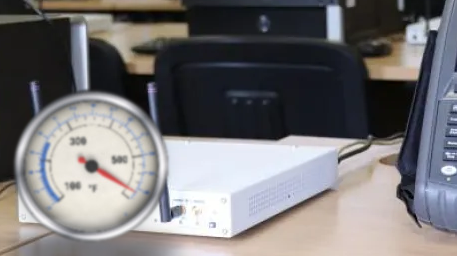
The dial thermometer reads °F 580
